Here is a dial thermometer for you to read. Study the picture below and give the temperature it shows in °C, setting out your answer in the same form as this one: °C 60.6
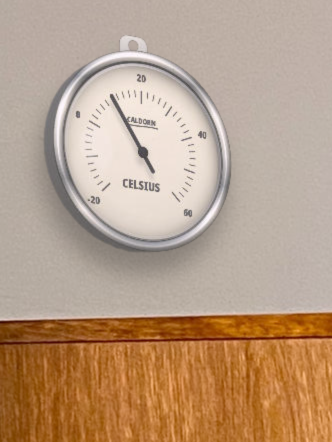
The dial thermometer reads °C 10
